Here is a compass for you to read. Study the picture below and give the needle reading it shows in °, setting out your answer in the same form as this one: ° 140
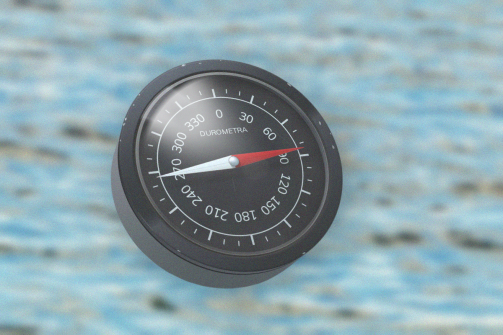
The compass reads ° 85
